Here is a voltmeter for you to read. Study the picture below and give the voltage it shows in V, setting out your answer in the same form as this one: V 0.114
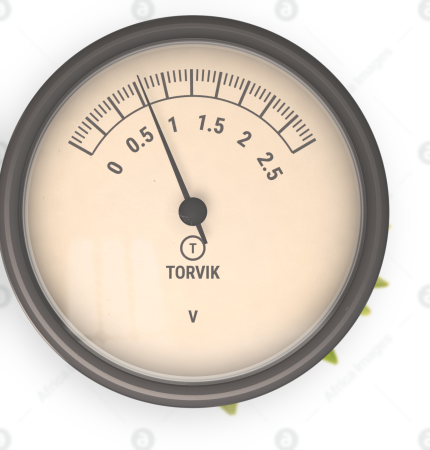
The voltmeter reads V 0.8
